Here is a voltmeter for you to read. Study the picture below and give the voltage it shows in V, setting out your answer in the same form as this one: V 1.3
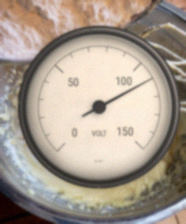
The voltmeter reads V 110
